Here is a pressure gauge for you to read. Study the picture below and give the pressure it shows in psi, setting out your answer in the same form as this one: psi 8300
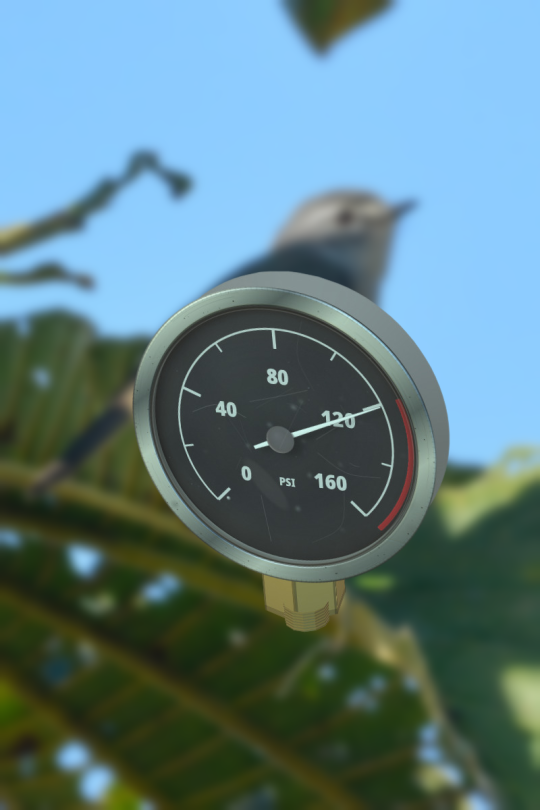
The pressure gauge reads psi 120
